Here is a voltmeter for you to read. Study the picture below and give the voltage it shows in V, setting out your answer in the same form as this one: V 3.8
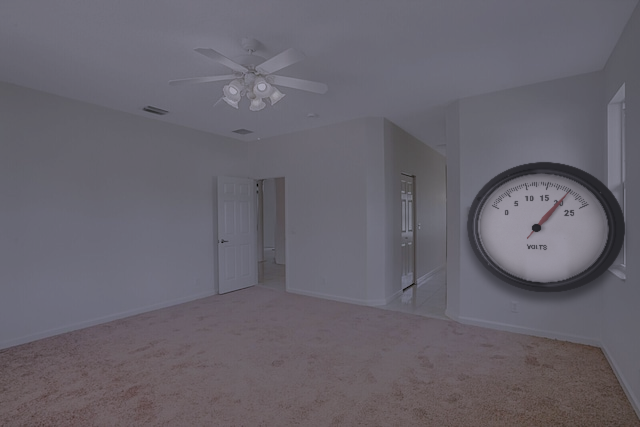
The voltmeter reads V 20
